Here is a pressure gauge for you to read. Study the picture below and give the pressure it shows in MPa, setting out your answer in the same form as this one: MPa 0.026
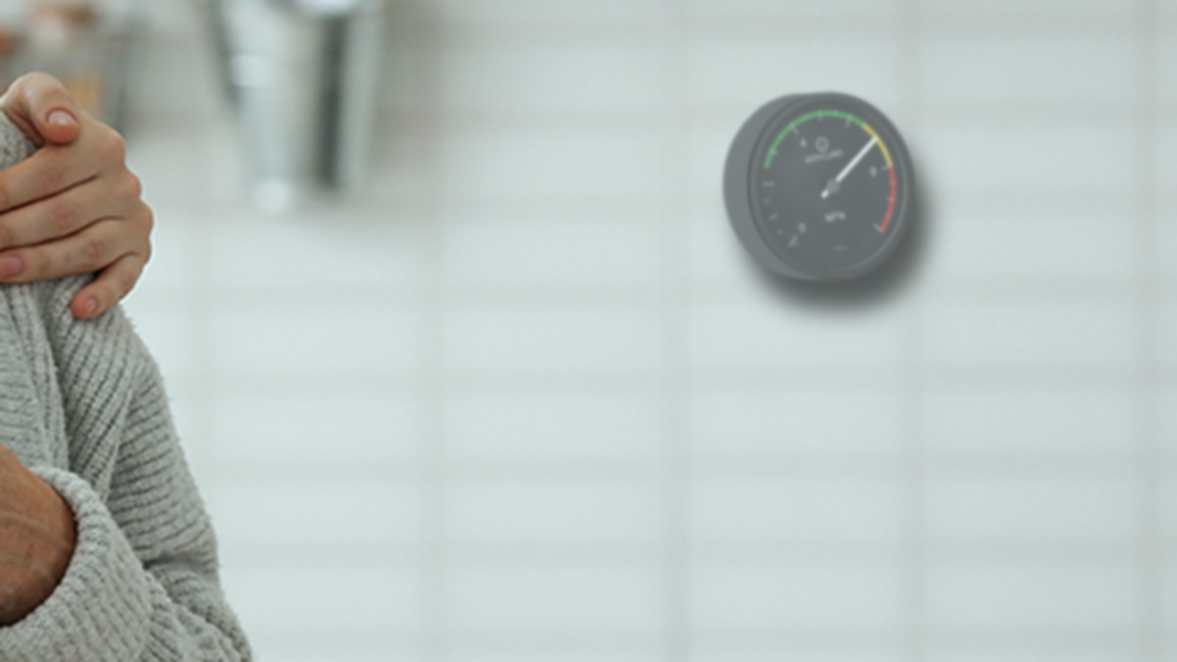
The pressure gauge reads MPa 7
